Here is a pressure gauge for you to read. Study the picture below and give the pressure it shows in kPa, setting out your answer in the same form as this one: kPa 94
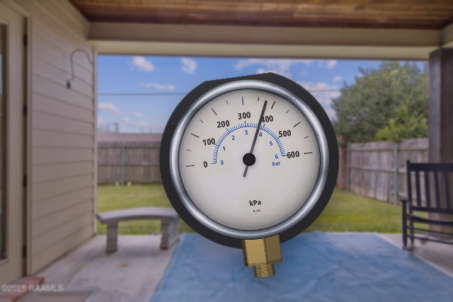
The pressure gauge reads kPa 375
